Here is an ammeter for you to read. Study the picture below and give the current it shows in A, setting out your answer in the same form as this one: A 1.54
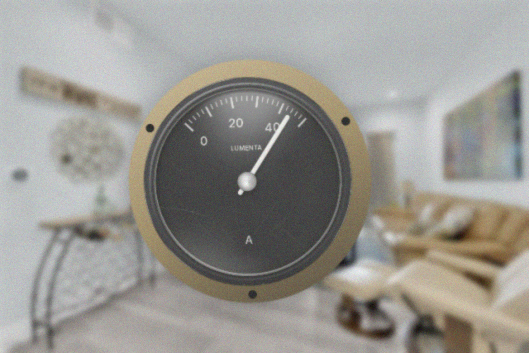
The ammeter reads A 44
